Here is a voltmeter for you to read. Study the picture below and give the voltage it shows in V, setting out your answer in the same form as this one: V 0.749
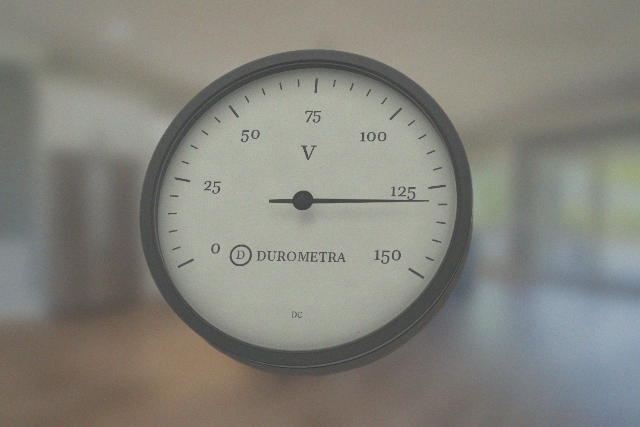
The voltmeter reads V 130
